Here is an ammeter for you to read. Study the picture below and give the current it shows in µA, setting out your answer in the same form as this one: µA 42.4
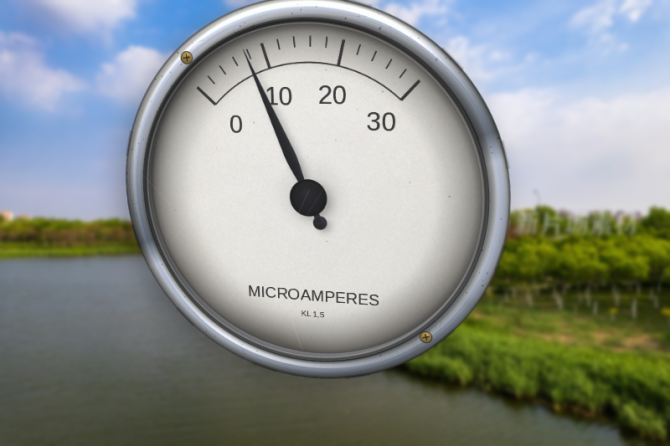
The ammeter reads µA 8
